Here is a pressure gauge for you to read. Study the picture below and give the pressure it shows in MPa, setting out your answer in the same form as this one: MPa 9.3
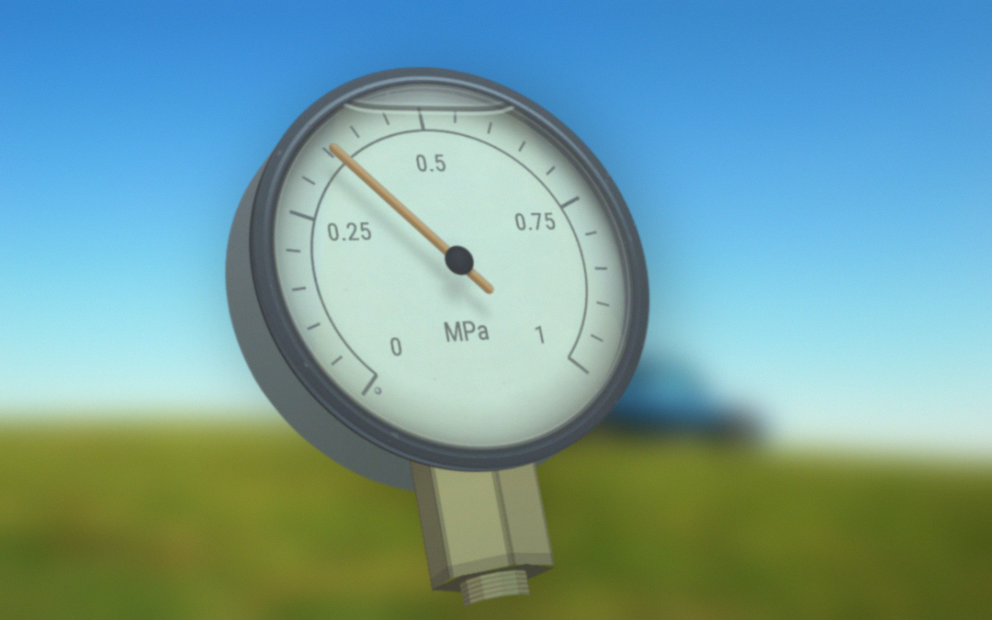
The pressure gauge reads MPa 0.35
